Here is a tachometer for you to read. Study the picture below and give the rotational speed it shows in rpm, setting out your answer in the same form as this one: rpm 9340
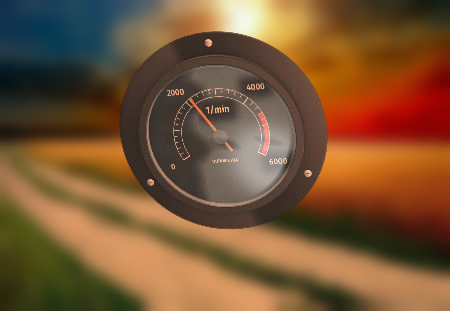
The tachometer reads rpm 2200
